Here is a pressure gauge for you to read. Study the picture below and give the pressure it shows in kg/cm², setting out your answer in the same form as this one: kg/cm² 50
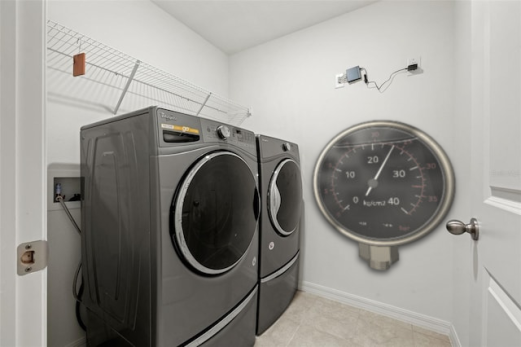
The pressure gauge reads kg/cm² 24
